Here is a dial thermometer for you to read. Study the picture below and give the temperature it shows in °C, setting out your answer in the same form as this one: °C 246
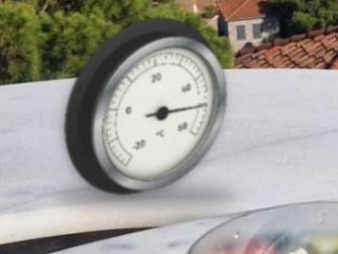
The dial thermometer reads °C 50
